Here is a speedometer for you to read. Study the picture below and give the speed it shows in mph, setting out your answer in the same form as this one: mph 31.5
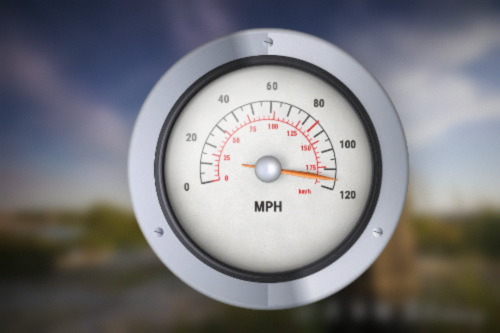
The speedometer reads mph 115
